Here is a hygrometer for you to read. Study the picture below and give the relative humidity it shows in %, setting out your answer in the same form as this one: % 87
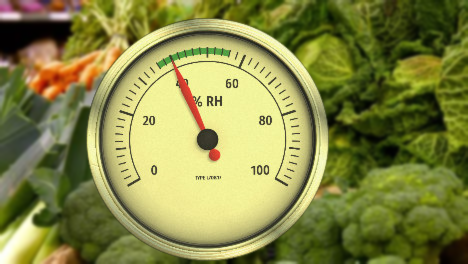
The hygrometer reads % 40
